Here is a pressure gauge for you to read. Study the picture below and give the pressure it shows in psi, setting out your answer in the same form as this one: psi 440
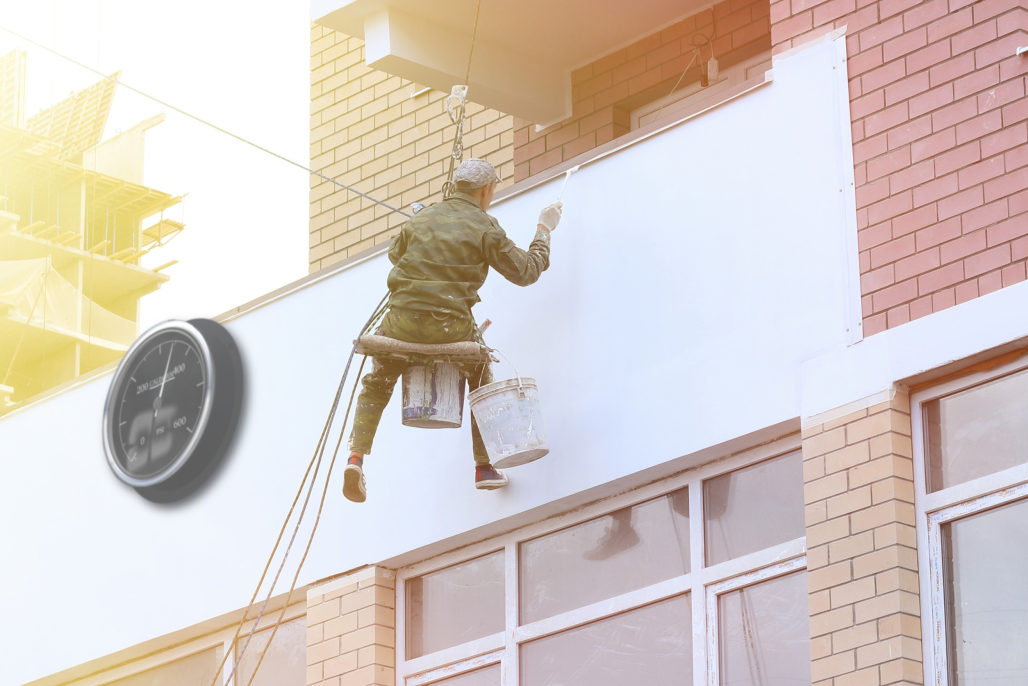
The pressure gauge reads psi 350
